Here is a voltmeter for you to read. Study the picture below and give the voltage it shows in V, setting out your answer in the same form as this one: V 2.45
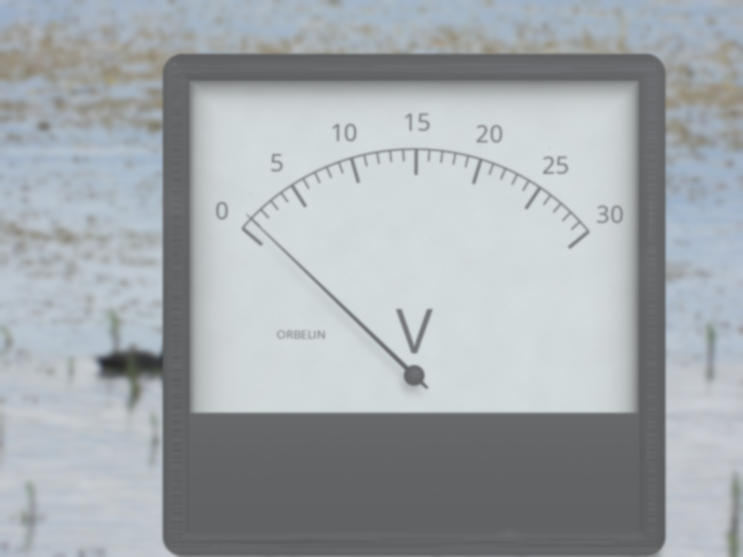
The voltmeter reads V 1
